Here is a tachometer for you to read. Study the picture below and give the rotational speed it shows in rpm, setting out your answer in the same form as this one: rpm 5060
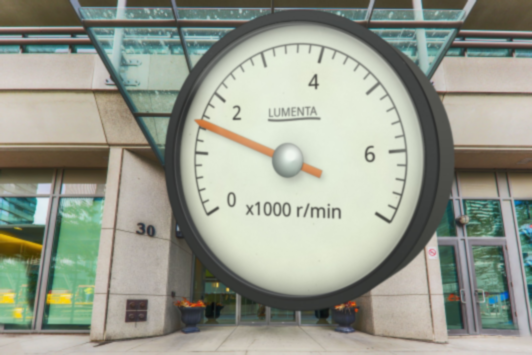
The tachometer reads rpm 1500
